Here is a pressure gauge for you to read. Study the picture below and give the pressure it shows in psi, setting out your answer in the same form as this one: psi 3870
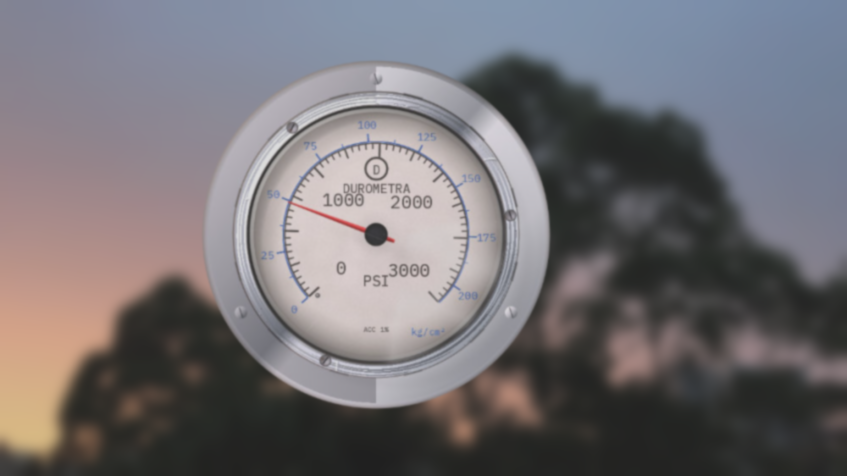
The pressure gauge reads psi 700
